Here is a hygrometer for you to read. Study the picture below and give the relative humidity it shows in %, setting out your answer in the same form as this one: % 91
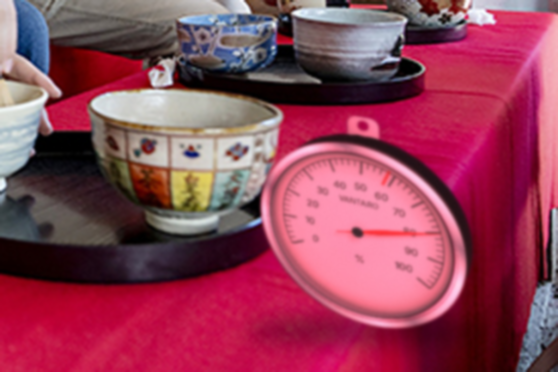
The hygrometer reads % 80
